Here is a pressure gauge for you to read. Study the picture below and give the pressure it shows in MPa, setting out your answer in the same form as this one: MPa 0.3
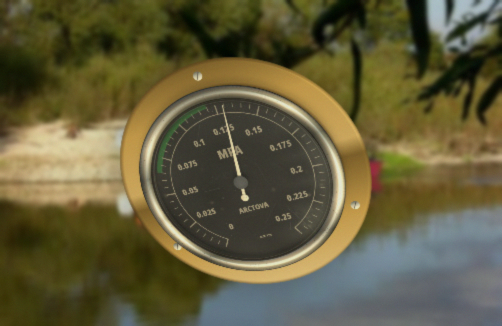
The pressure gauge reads MPa 0.13
